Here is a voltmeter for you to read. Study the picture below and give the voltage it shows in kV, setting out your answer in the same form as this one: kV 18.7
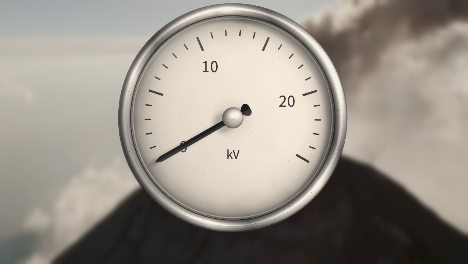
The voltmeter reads kV 0
